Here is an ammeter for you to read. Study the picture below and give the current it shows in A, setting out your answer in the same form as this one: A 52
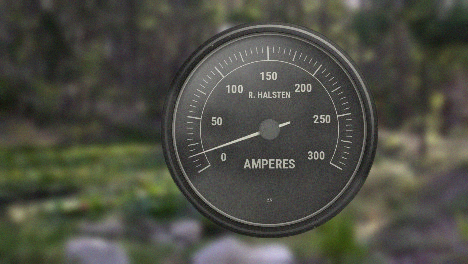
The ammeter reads A 15
